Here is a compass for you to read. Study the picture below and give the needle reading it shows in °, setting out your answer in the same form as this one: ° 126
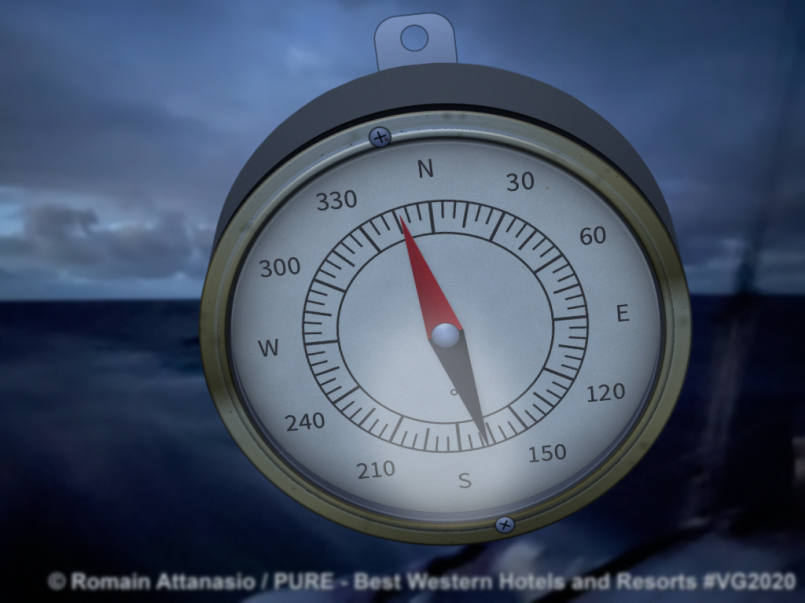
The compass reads ° 347.5
